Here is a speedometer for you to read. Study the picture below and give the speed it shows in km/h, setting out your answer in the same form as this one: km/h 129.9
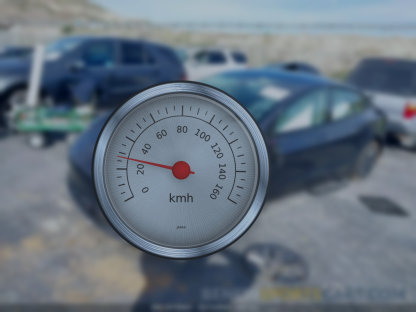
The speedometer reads km/h 27.5
